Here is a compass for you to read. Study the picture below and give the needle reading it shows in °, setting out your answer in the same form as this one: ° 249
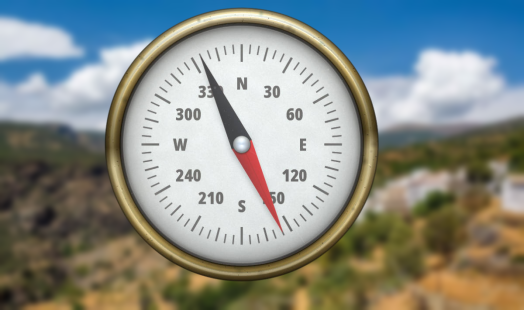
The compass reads ° 155
